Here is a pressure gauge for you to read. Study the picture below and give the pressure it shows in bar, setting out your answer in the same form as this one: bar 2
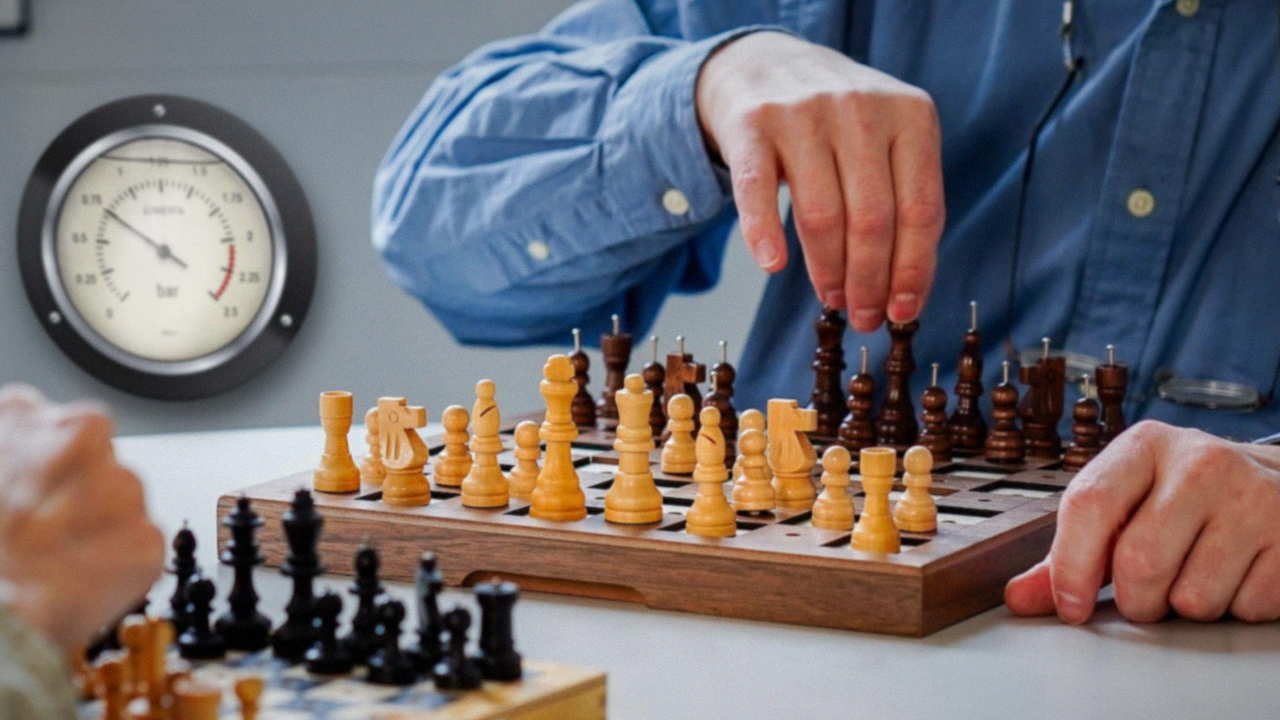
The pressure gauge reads bar 0.75
